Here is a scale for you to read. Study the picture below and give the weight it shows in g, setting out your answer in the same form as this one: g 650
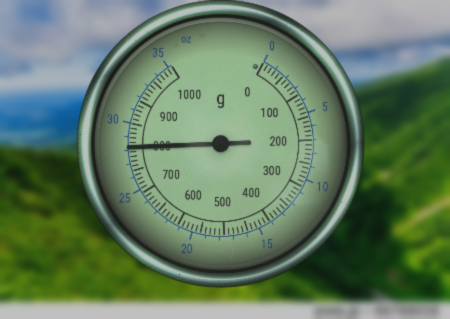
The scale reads g 800
